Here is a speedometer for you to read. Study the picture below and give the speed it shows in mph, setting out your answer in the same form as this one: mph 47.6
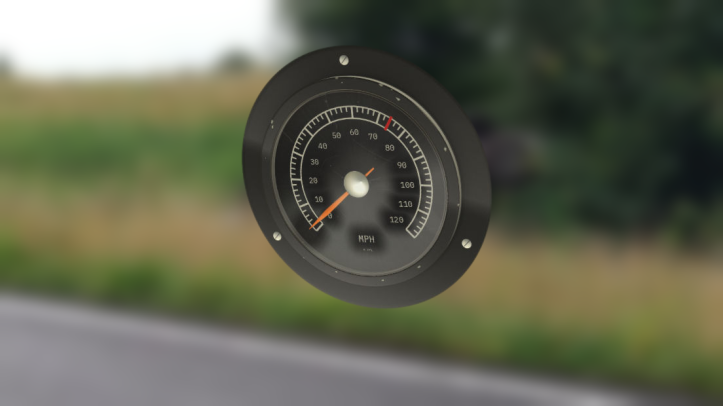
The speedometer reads mph 2
